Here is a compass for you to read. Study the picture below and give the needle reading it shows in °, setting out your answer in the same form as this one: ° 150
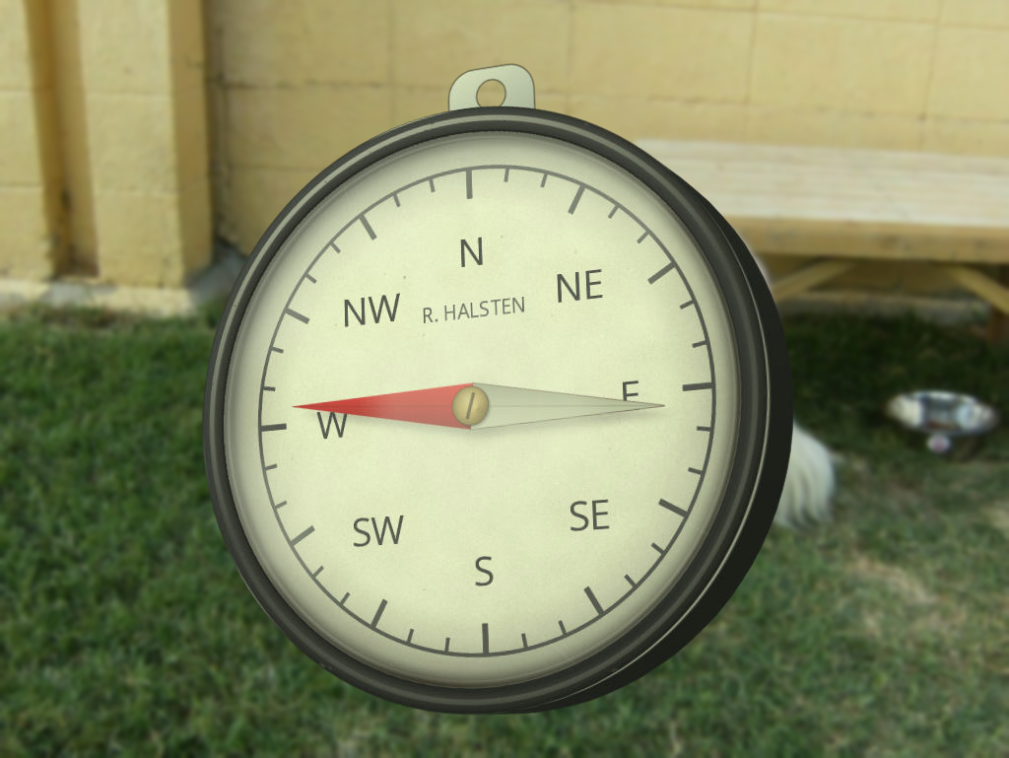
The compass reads ° 275
